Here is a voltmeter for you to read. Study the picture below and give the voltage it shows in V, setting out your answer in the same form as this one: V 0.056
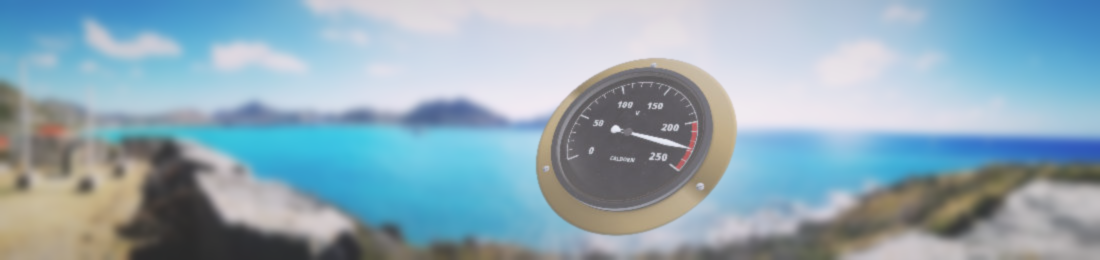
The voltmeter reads V 230
